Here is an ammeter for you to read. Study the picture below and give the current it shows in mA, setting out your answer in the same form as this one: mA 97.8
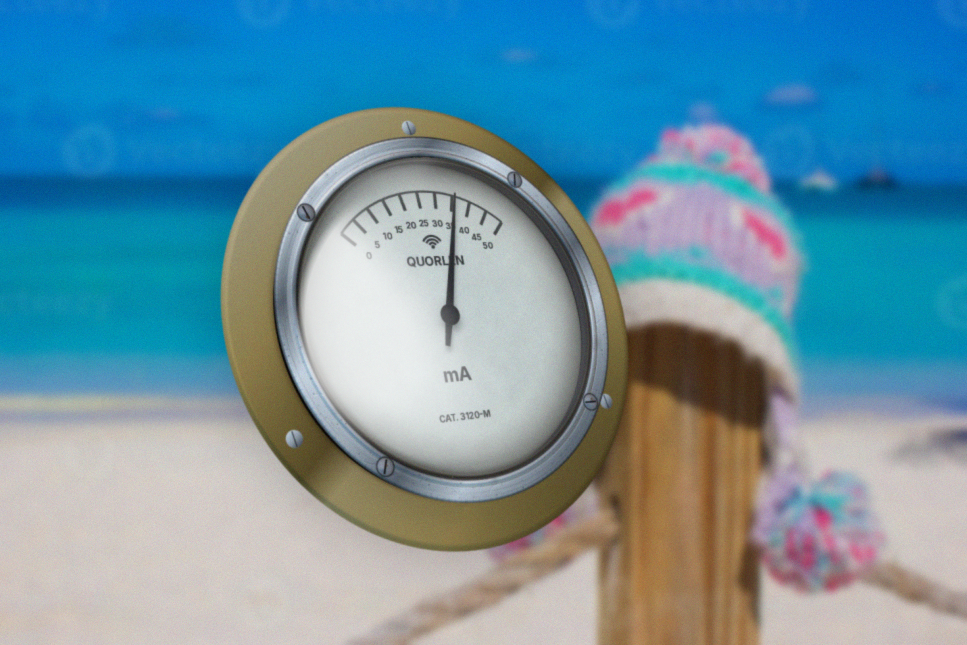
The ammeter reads mA 35
